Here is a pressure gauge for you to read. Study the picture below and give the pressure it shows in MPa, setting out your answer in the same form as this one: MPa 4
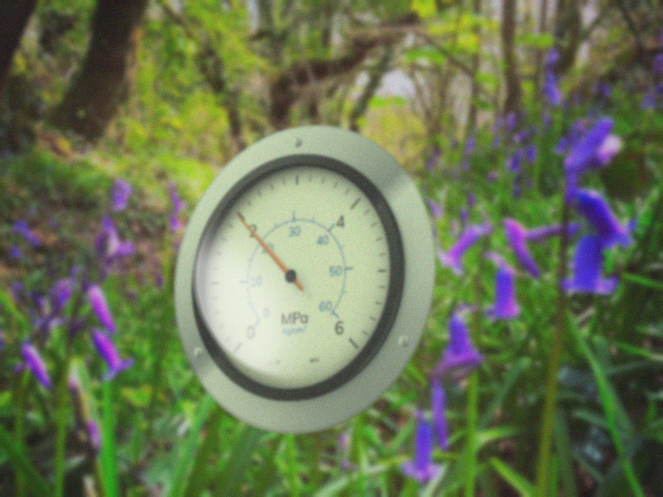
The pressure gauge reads MPa 2
